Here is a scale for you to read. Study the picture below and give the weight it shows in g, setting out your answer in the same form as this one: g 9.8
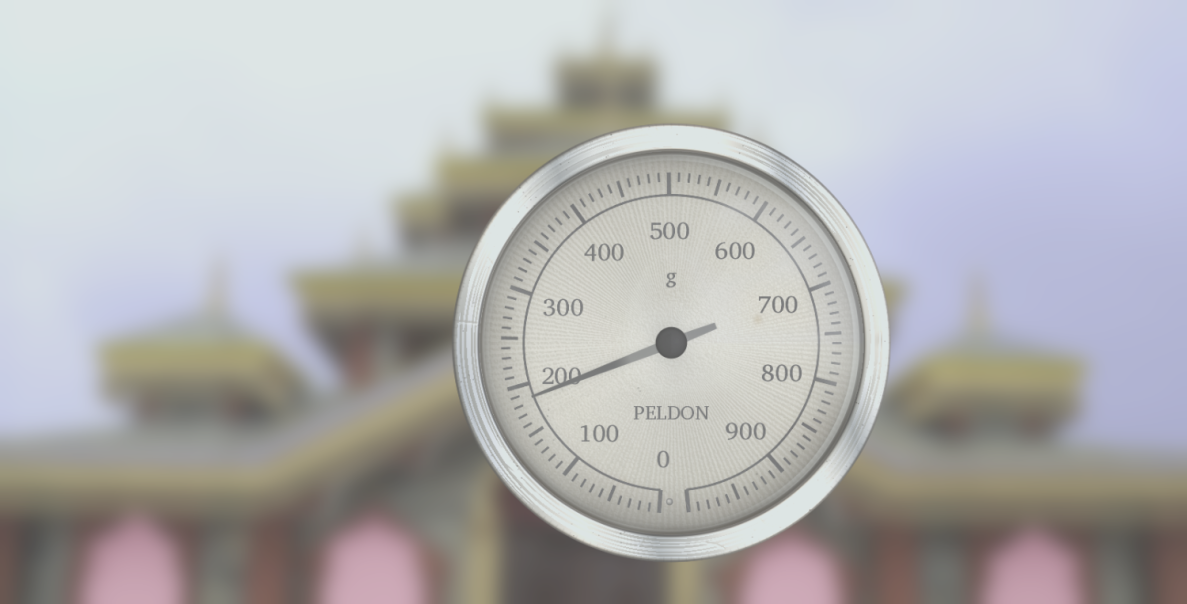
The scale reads g 185
